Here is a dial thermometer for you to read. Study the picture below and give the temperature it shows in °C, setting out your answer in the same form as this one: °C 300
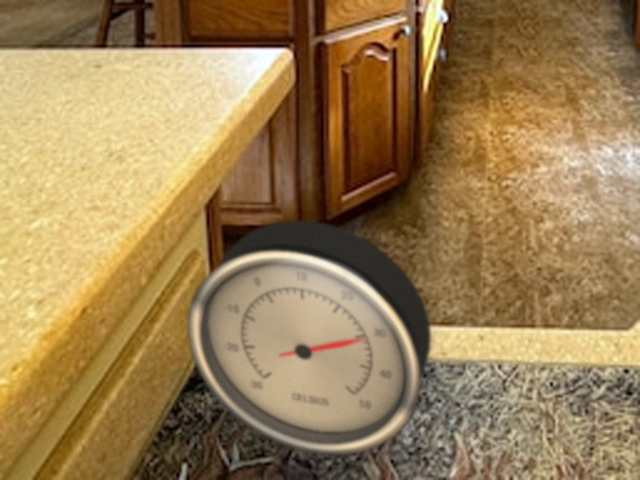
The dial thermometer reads °C 30
